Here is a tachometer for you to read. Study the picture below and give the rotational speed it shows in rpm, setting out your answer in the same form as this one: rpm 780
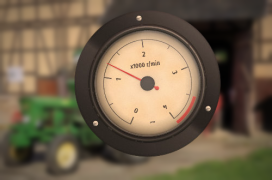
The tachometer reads rpm 1250
